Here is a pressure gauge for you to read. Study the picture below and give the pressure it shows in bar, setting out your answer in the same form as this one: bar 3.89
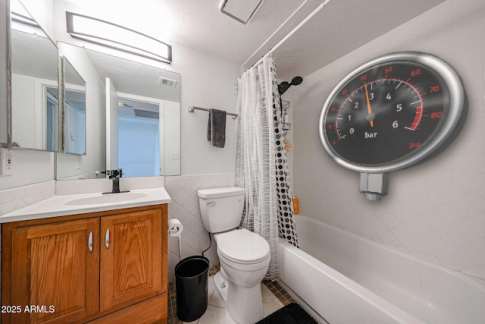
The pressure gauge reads bar 2.8
